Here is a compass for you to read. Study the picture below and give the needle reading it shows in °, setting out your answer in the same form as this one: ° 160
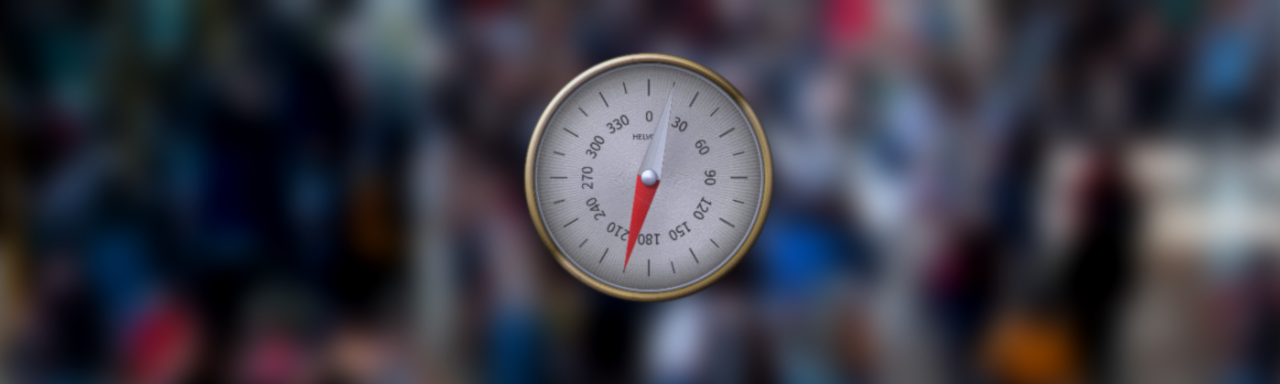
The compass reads ° 195
